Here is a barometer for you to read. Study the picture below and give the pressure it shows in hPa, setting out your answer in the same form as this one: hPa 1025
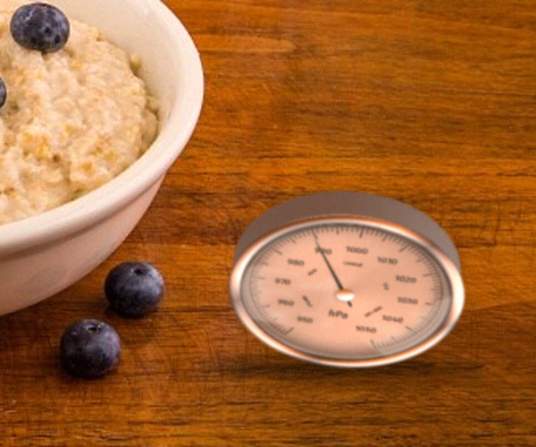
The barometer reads hPa 990
